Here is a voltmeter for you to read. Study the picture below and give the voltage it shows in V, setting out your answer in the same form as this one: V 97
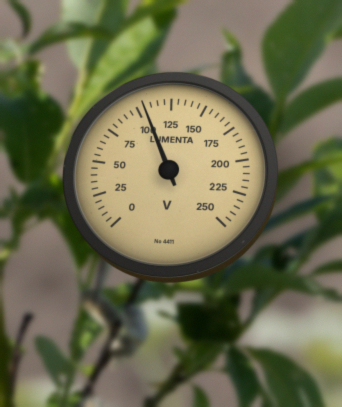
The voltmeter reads V 105
